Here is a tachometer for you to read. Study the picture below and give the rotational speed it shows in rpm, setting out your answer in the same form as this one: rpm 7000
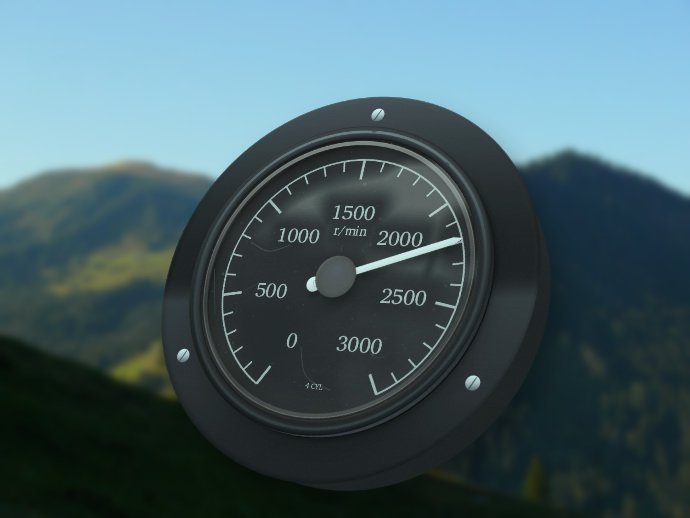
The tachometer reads rpm 2200
